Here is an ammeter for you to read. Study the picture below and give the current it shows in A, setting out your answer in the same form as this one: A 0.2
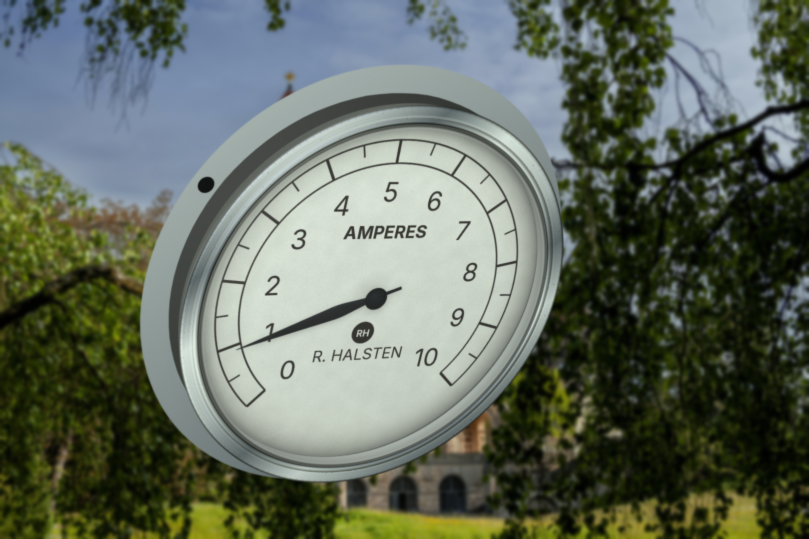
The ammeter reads A 1
